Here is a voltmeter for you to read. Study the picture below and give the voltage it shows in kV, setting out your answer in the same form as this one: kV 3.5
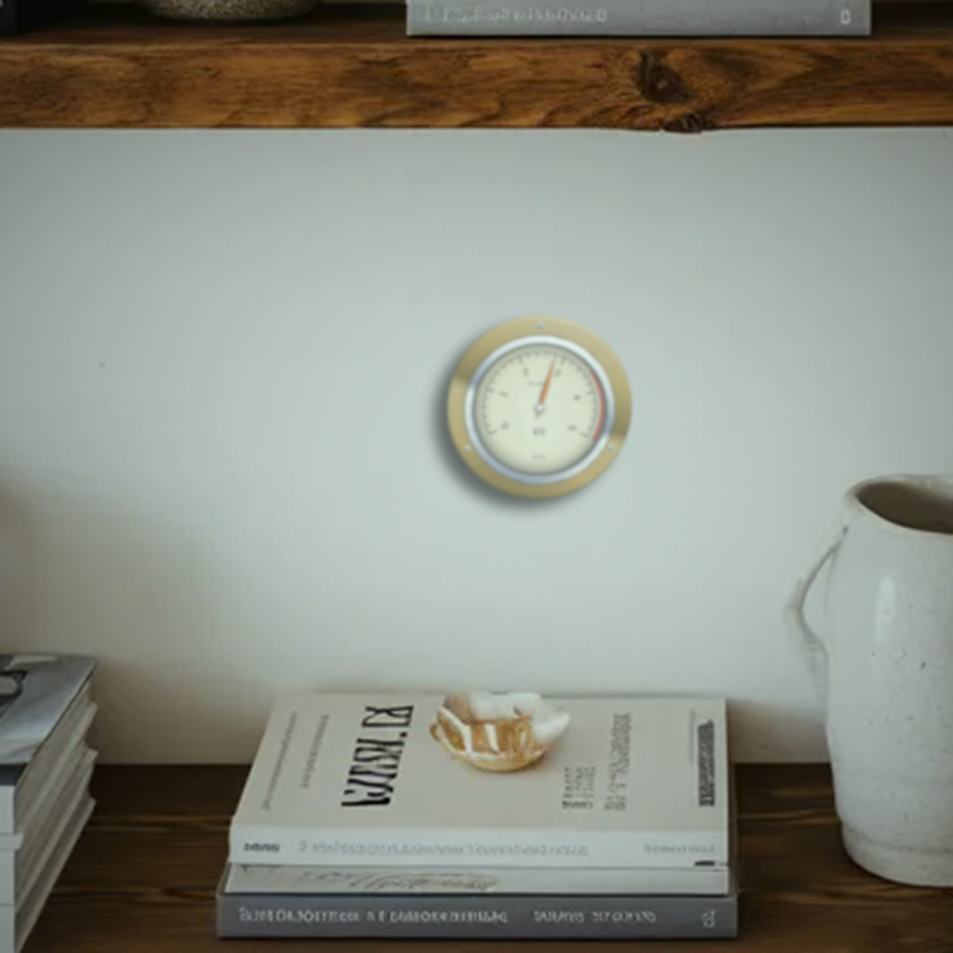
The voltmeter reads kV 2.8
